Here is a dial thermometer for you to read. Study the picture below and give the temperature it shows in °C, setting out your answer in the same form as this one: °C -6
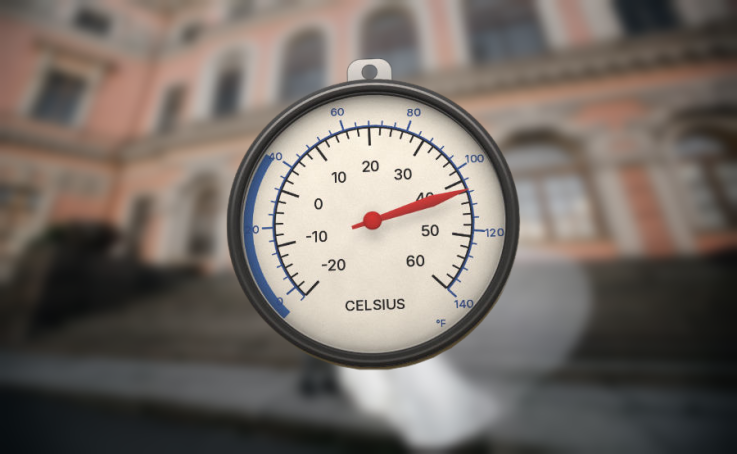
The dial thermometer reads °C 42
